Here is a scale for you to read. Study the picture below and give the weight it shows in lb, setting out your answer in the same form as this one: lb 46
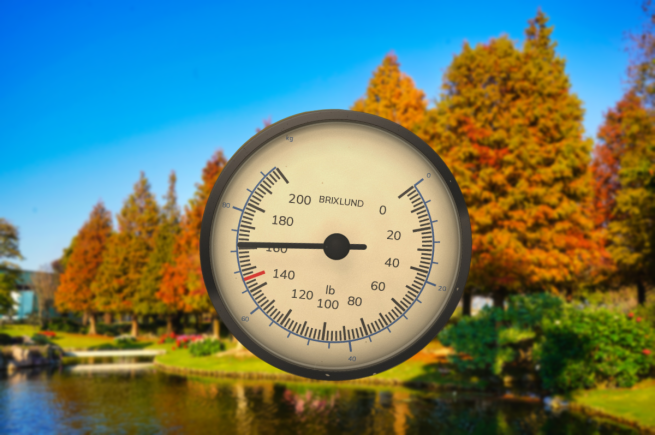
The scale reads lb 162
